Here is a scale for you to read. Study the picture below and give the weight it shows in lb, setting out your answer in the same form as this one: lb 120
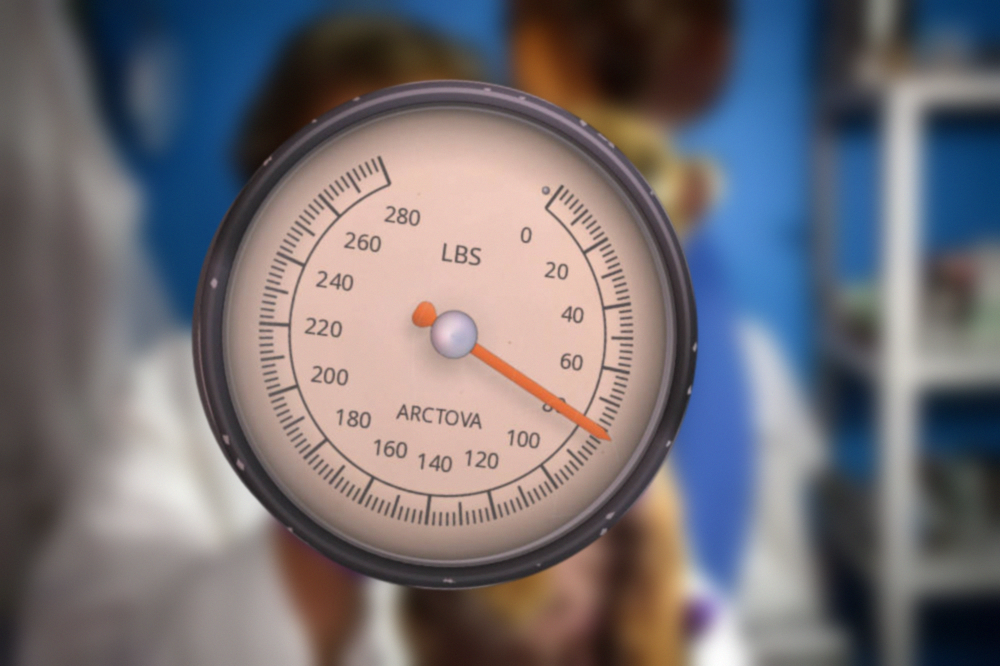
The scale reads lb 80
